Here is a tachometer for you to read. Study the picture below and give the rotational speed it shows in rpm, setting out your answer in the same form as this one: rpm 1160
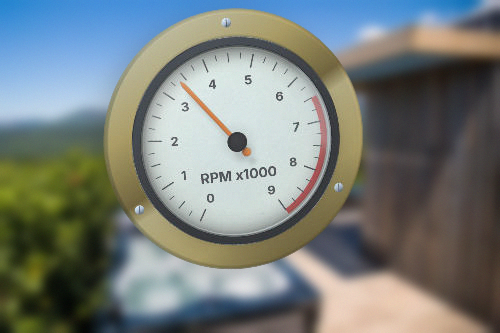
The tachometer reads rpm 3375
